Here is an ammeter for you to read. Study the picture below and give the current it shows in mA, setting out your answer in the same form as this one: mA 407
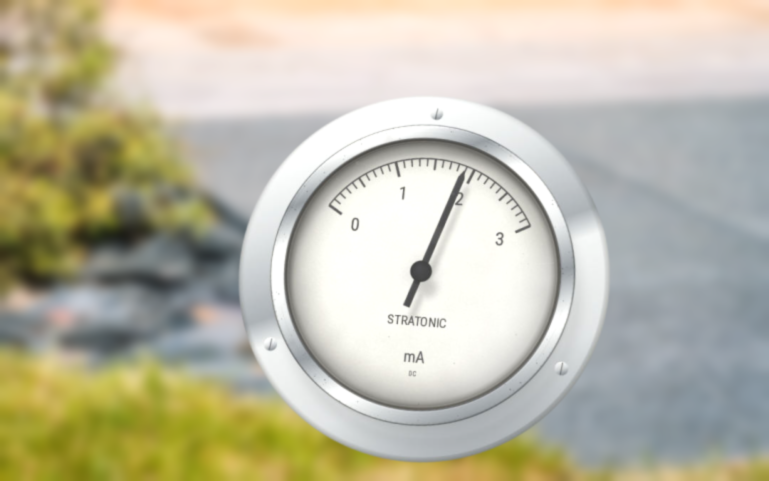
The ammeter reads mA 1.9
